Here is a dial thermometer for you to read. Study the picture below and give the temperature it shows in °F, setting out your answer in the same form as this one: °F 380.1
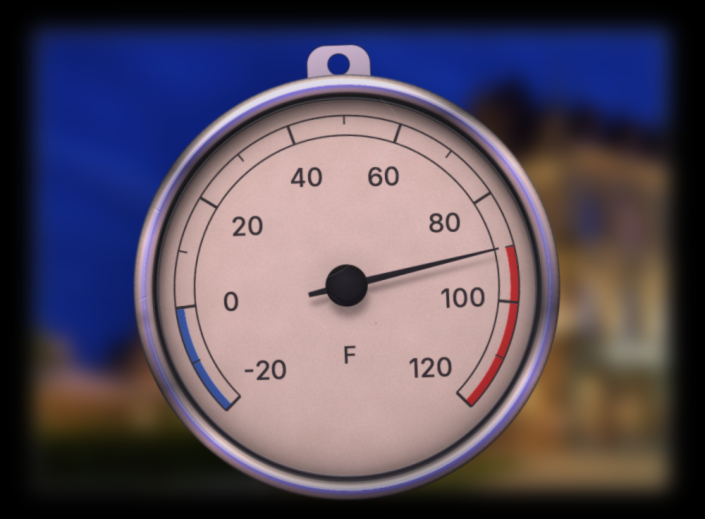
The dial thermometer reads °F 90
